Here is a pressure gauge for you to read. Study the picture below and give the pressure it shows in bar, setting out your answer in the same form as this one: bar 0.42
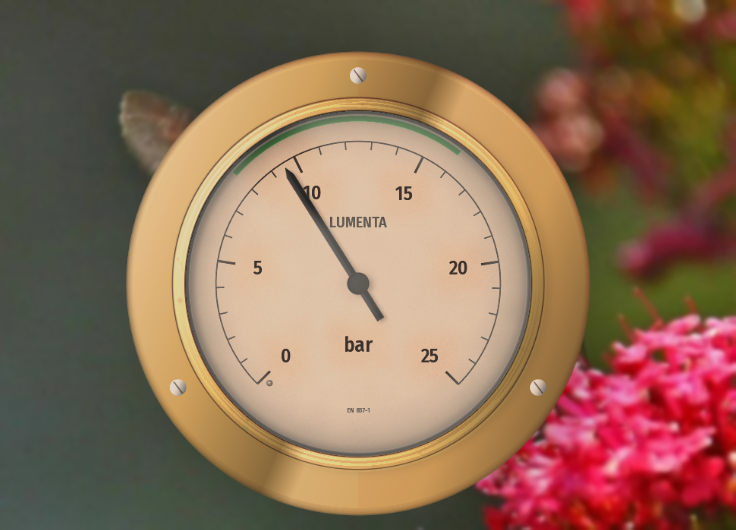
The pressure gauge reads bar 9.5
